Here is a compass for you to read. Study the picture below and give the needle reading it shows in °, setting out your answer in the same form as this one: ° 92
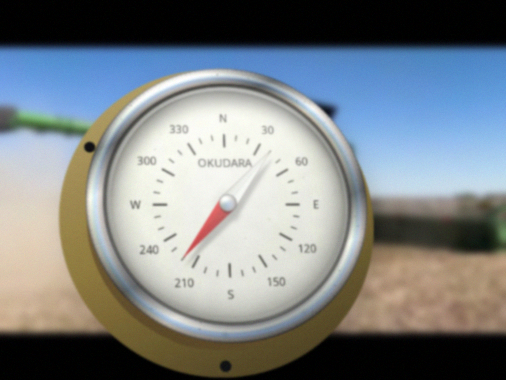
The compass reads ° 220
